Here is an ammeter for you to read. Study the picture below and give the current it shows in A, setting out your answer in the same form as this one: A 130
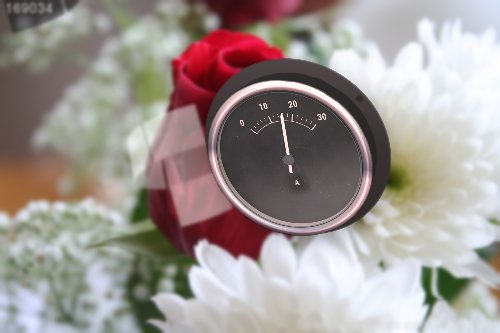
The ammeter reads A 16
